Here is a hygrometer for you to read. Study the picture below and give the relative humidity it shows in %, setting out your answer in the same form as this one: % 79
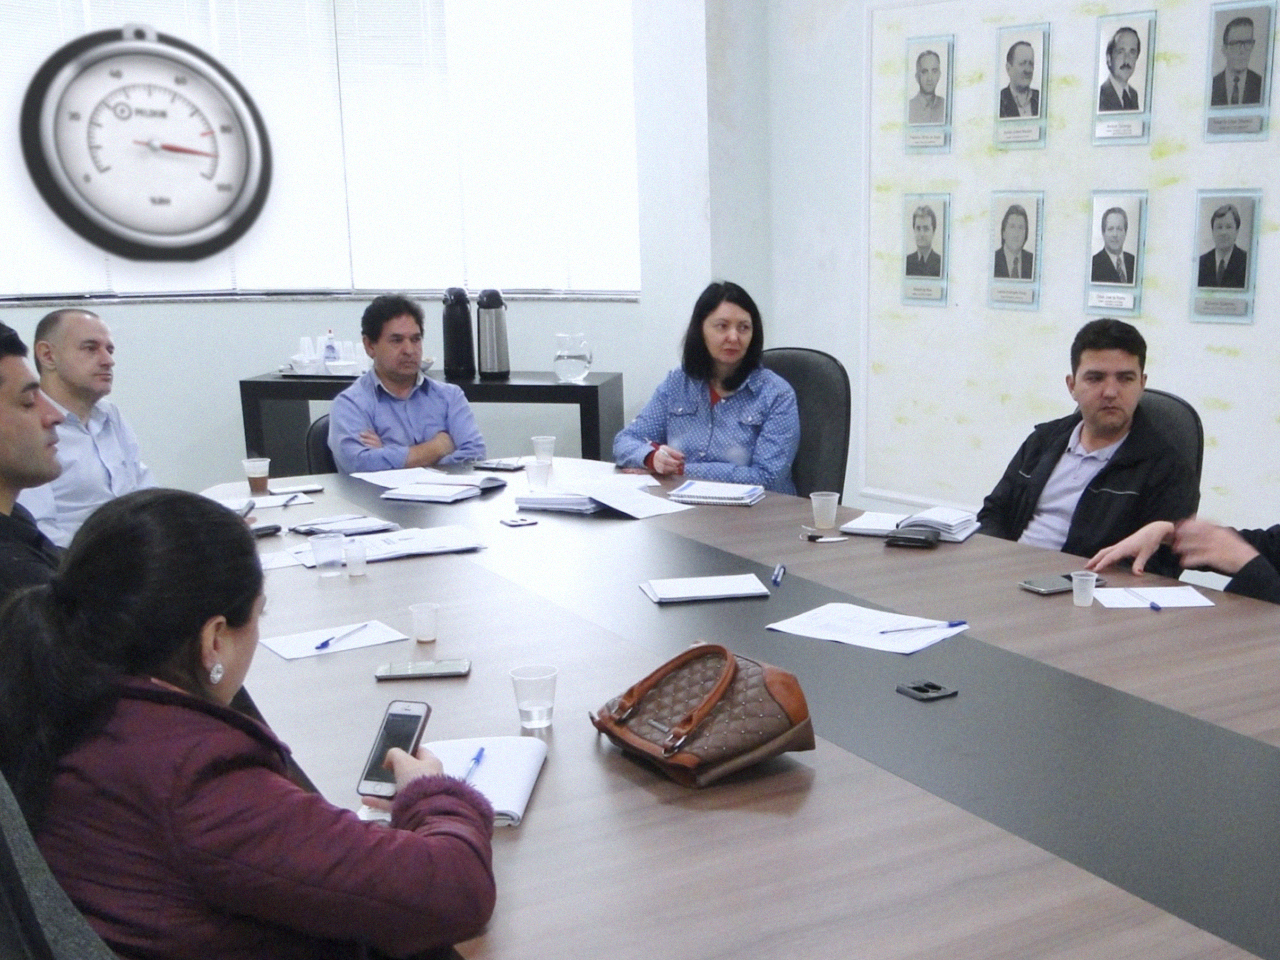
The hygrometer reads % 90
